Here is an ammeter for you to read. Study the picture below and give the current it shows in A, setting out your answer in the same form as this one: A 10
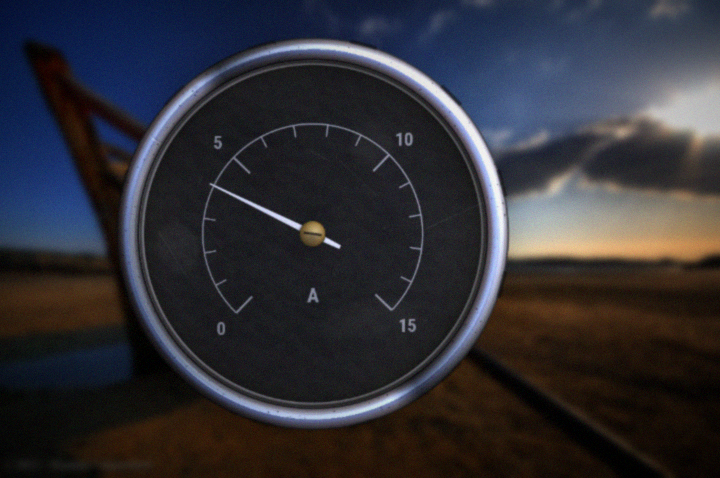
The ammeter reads A 4
